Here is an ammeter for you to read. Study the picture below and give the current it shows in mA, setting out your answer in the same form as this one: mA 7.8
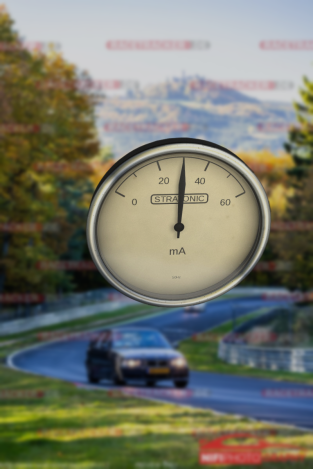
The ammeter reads mA 30
